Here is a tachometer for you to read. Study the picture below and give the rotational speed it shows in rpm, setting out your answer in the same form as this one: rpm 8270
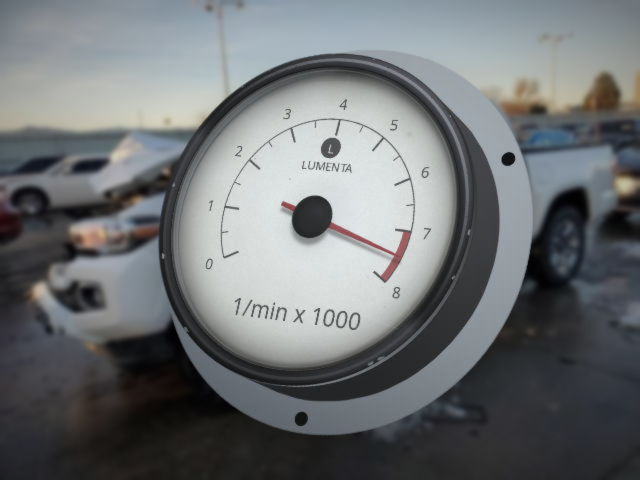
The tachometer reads rpm 7500
